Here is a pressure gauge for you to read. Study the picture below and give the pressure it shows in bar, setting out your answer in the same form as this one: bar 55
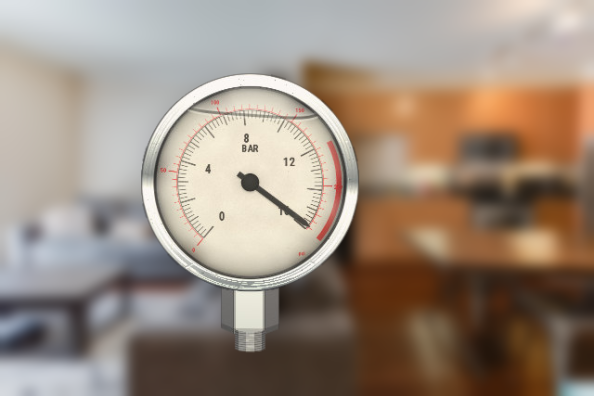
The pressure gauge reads bar 15.8
